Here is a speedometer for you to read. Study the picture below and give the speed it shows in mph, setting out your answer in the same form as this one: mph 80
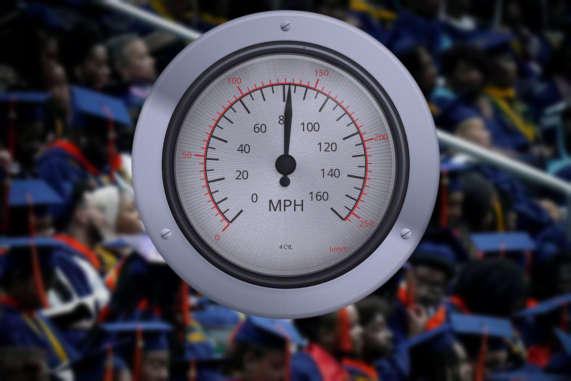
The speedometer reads mph 82.5
